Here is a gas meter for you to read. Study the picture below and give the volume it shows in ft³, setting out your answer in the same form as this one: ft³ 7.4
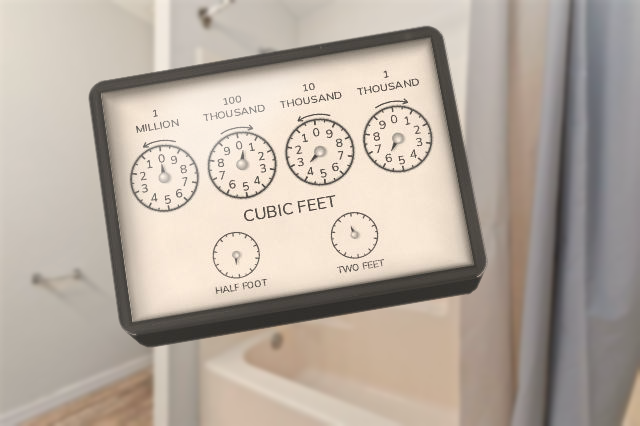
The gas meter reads ft³ 3600
